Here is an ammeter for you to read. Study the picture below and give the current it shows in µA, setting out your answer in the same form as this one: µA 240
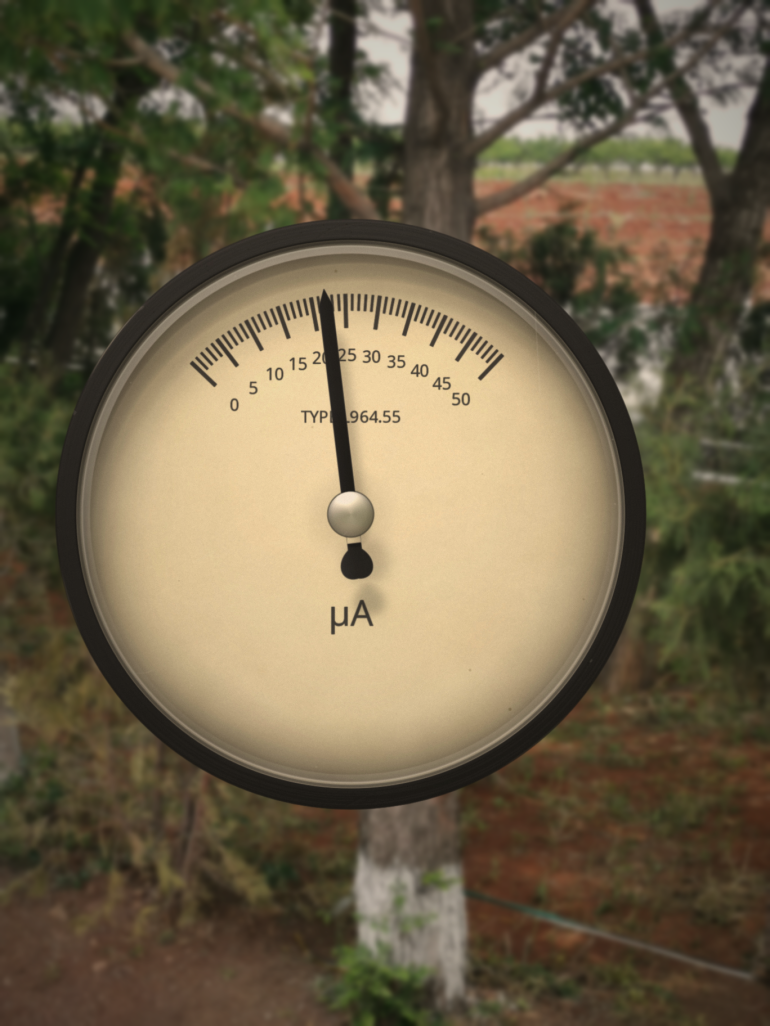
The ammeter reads µA 22
